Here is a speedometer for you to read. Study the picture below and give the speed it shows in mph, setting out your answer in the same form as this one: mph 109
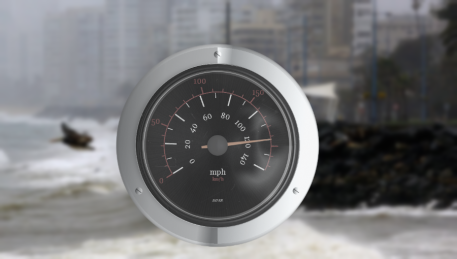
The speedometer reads mph 120
